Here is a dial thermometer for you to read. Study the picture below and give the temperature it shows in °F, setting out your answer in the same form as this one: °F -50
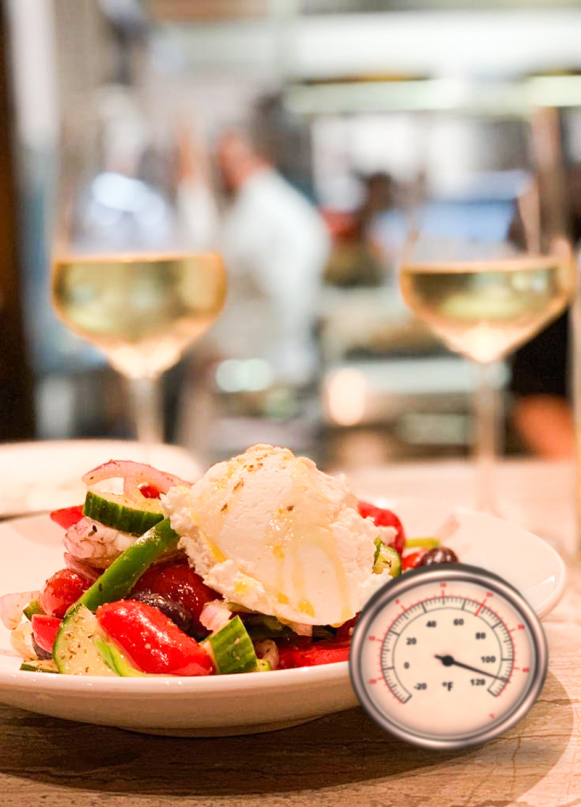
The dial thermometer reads °F 110
